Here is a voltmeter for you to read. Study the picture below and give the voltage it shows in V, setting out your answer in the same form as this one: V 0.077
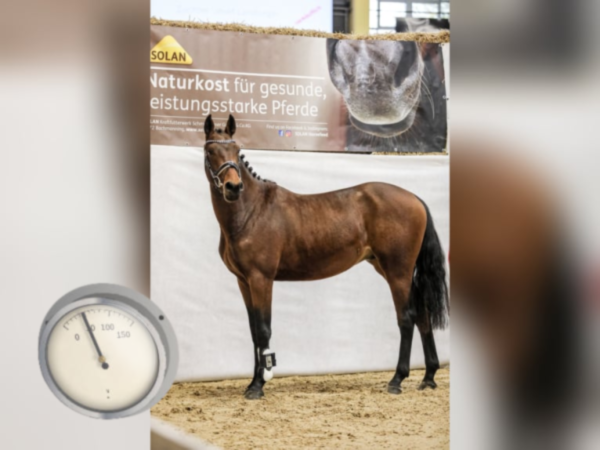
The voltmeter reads V 50
